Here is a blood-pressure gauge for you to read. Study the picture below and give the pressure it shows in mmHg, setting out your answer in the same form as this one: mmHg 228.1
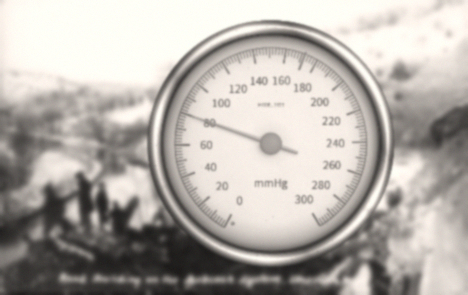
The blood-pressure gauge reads mmHg 80
